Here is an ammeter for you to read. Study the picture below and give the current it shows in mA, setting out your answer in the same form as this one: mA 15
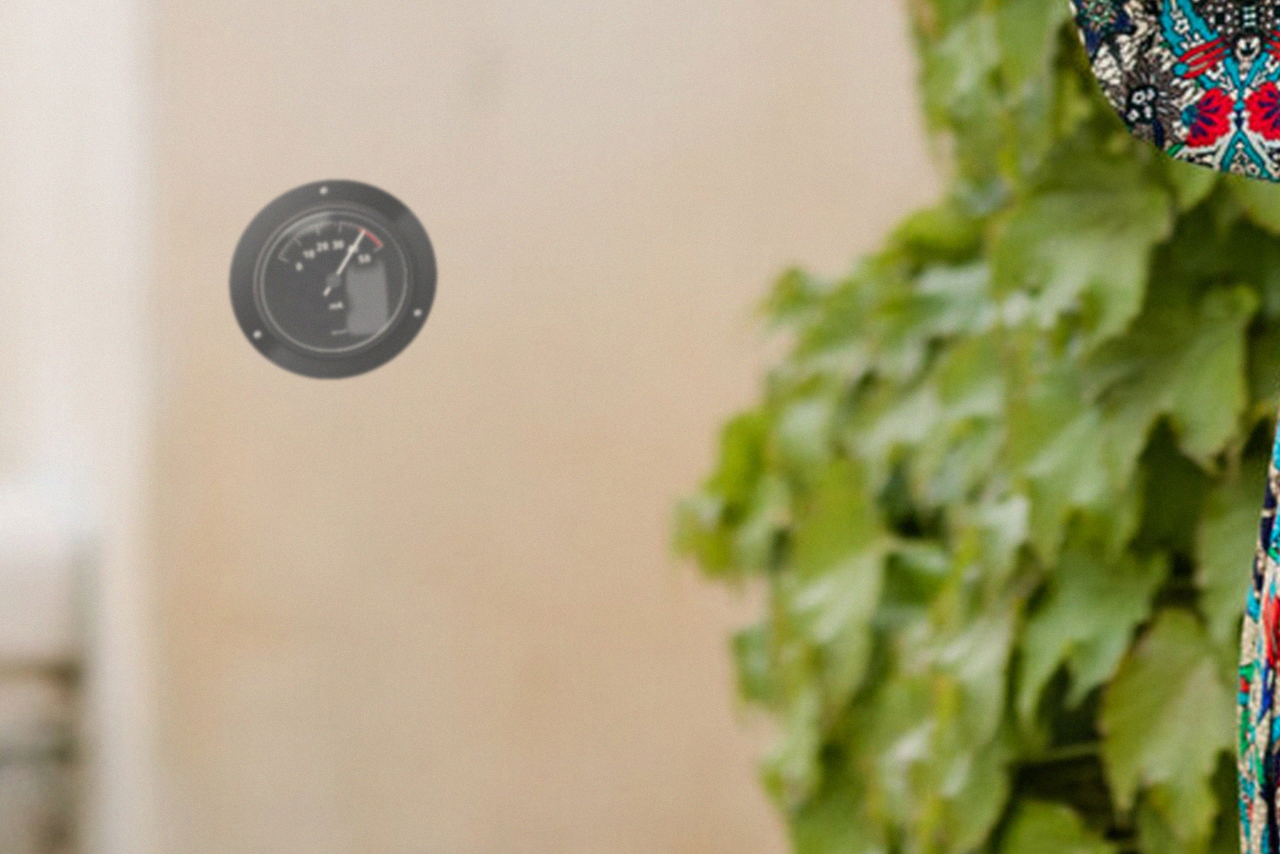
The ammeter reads mA 40
